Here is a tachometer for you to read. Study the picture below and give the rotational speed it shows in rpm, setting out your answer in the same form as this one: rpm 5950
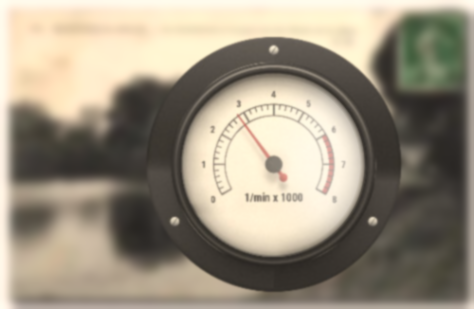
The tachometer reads rpm 2800
